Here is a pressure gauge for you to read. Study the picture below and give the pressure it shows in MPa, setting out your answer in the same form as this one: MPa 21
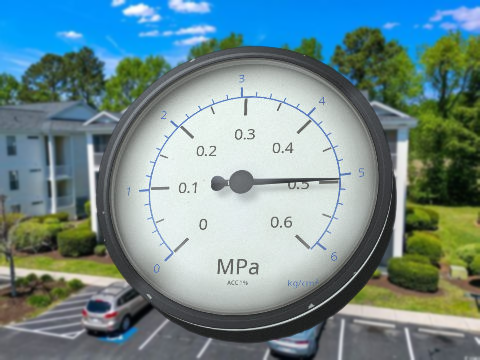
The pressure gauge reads MPa 0.5
